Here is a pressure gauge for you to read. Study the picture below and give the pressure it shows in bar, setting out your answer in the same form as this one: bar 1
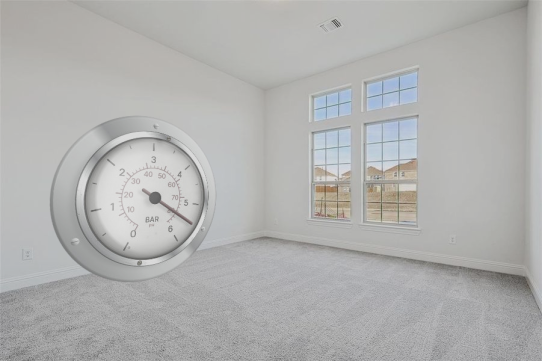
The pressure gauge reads bar 5.5
